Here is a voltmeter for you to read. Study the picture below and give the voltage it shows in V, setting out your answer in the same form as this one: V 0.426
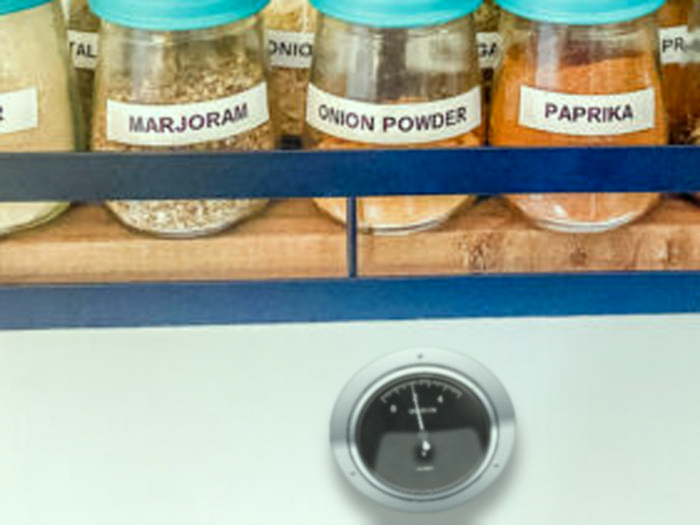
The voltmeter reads V 2
